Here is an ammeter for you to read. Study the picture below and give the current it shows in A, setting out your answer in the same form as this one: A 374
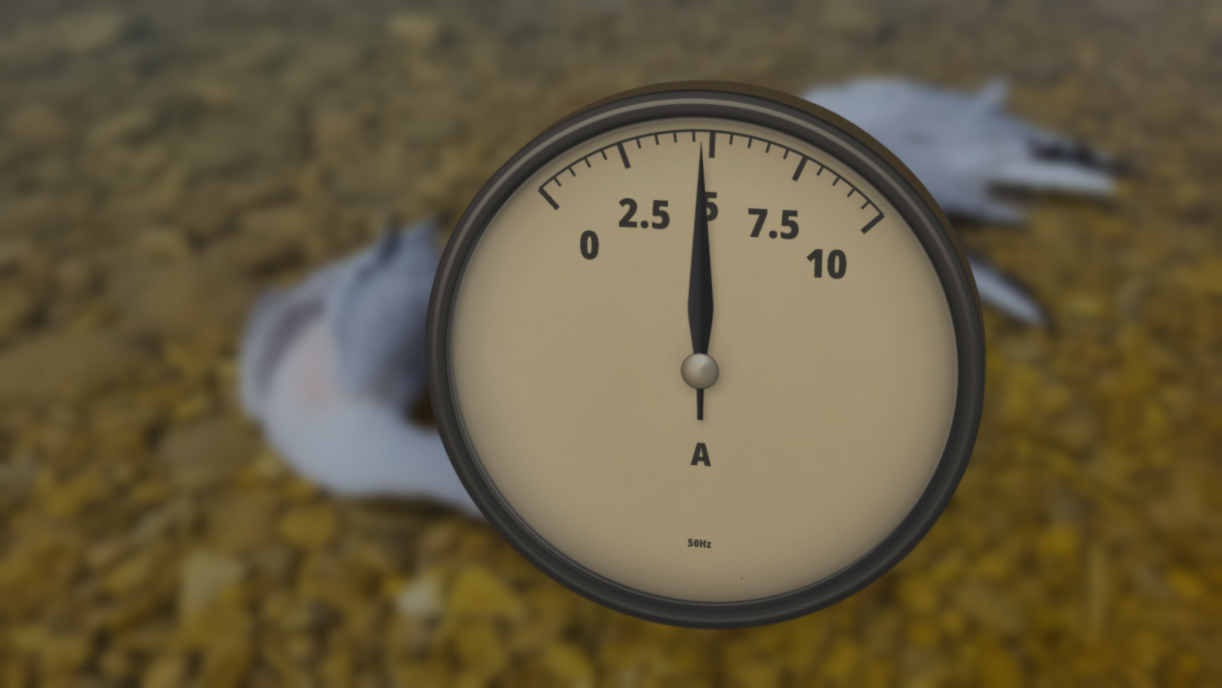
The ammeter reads A 4.75
